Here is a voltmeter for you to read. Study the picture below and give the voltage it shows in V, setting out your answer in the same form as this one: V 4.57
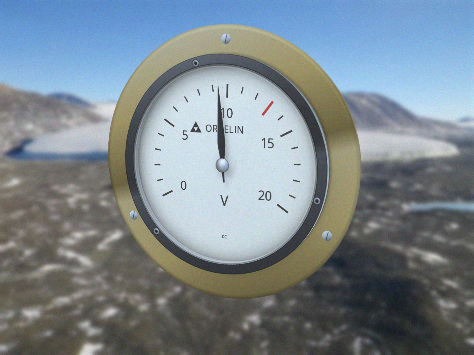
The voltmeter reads V 9.5
